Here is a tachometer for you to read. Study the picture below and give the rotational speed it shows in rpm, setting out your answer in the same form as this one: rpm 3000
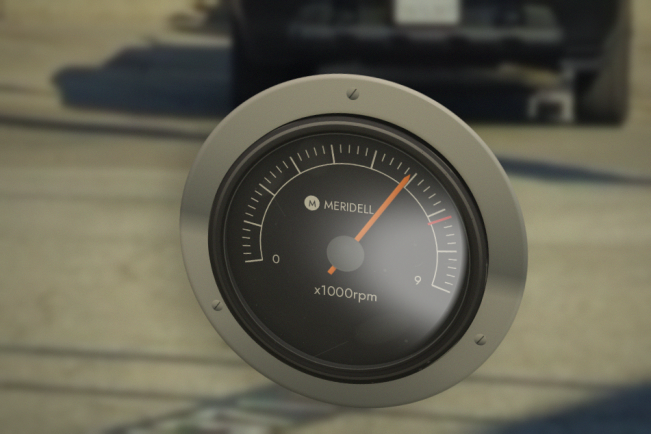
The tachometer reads rpm 5900
